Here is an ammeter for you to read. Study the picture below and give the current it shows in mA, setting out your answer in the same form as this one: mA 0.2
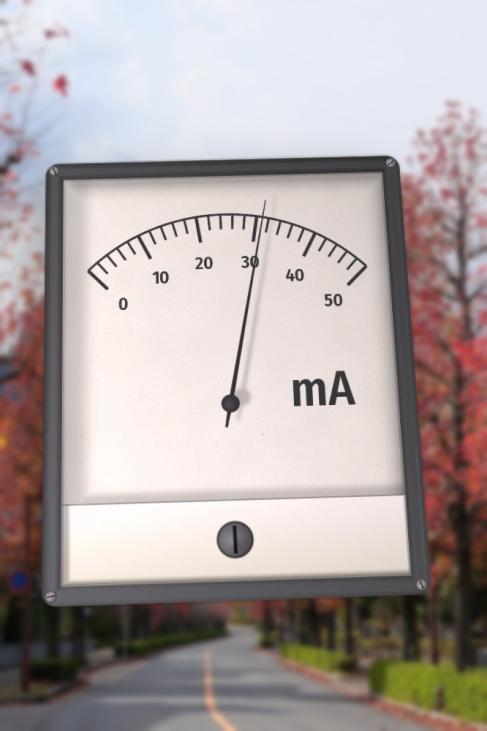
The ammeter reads mA 31
